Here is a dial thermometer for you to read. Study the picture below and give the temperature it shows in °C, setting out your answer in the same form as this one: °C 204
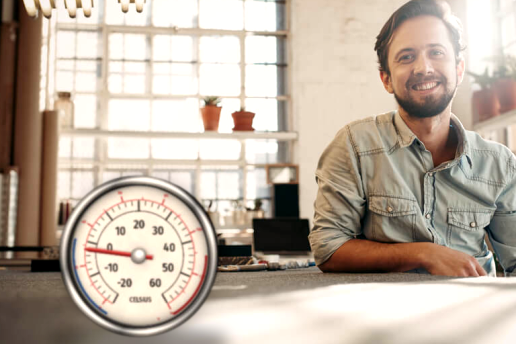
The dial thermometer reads °C -2
